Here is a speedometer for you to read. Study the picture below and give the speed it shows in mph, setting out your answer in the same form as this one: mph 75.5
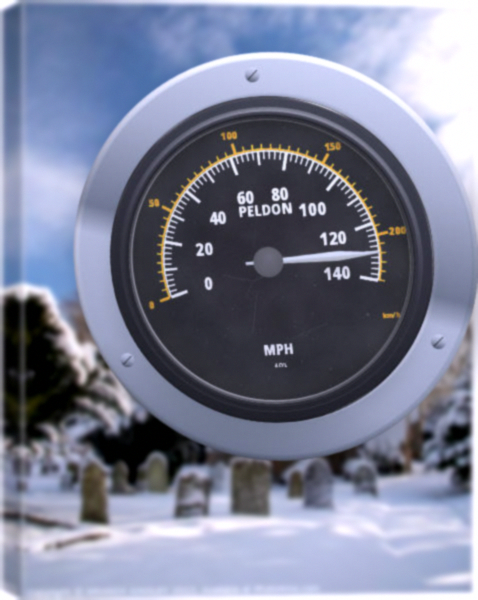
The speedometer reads mph 130
